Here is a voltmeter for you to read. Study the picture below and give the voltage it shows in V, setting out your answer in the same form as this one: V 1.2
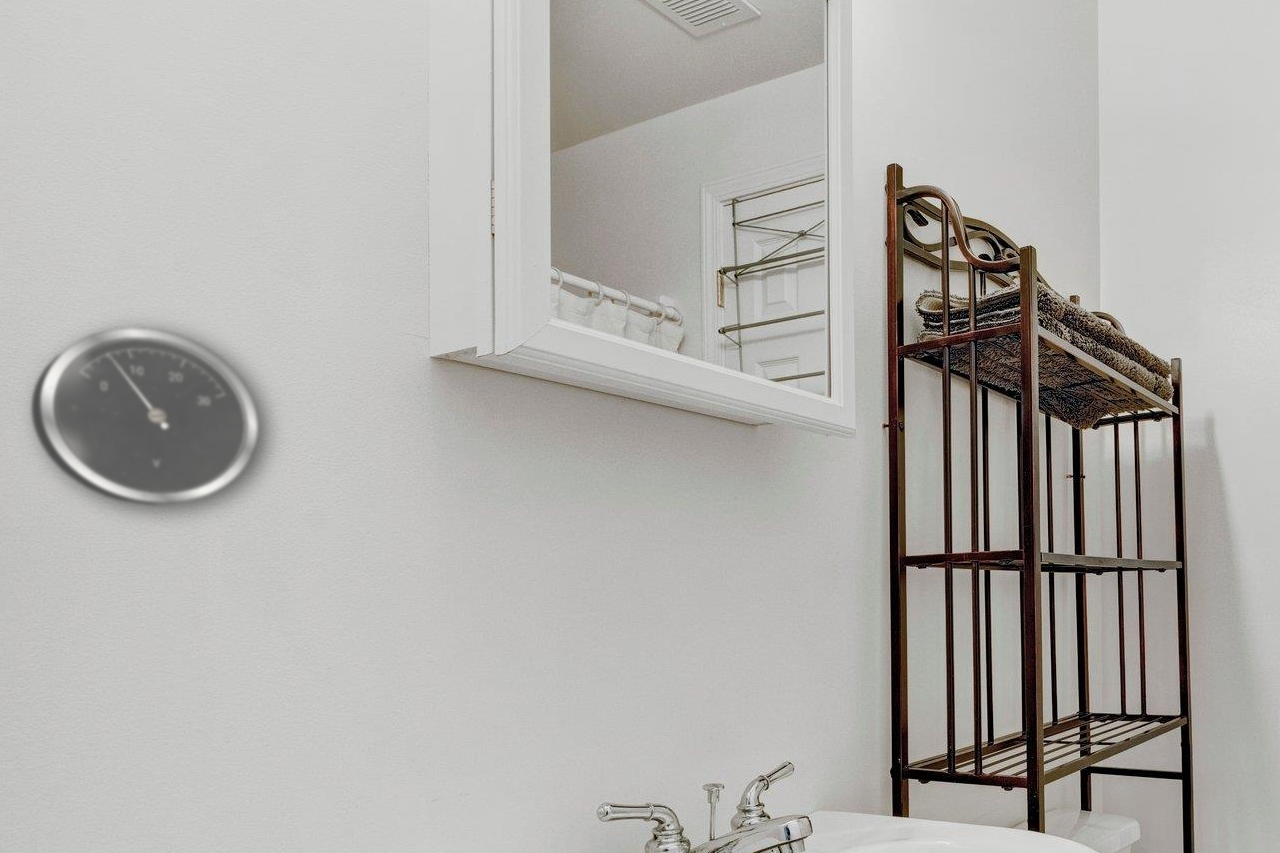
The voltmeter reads V 6
